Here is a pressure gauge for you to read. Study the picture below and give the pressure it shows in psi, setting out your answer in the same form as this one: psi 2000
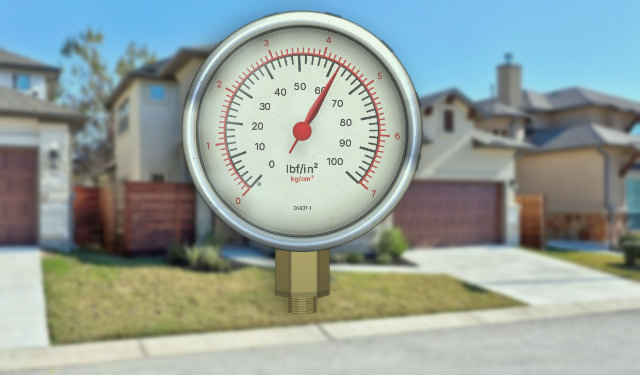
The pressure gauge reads psi 62
